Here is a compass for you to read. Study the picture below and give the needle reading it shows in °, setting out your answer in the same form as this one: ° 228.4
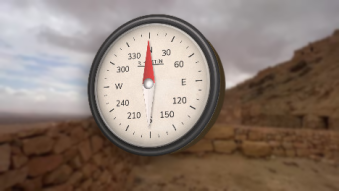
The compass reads ° 0
